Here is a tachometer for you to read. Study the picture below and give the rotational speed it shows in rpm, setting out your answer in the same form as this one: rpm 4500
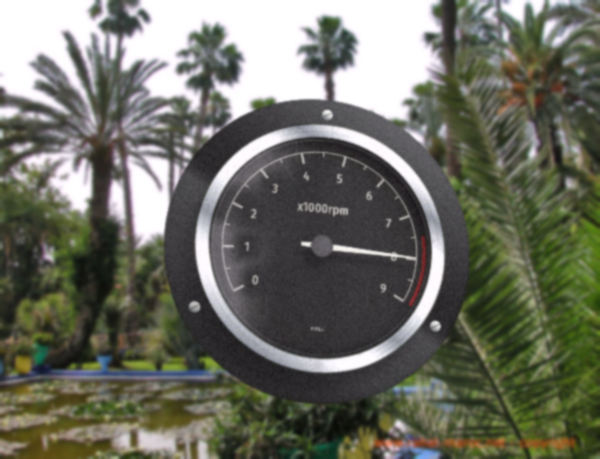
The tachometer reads rpm 8000
